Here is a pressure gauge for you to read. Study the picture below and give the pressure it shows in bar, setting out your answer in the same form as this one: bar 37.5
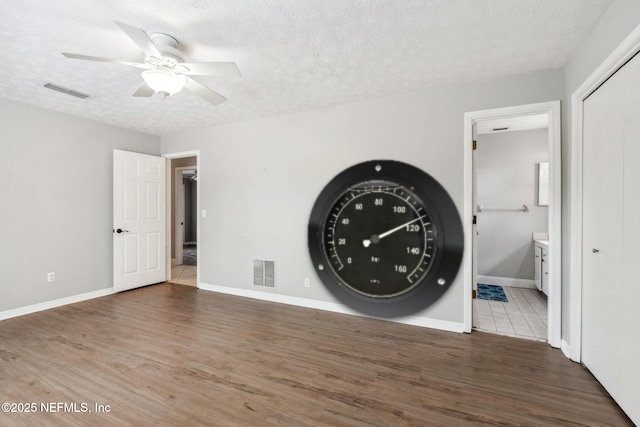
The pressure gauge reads bar 115
